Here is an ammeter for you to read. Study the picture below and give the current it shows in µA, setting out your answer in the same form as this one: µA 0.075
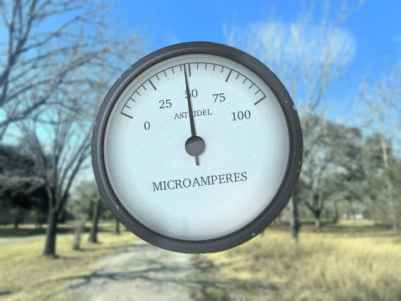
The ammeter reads µA 47.5
